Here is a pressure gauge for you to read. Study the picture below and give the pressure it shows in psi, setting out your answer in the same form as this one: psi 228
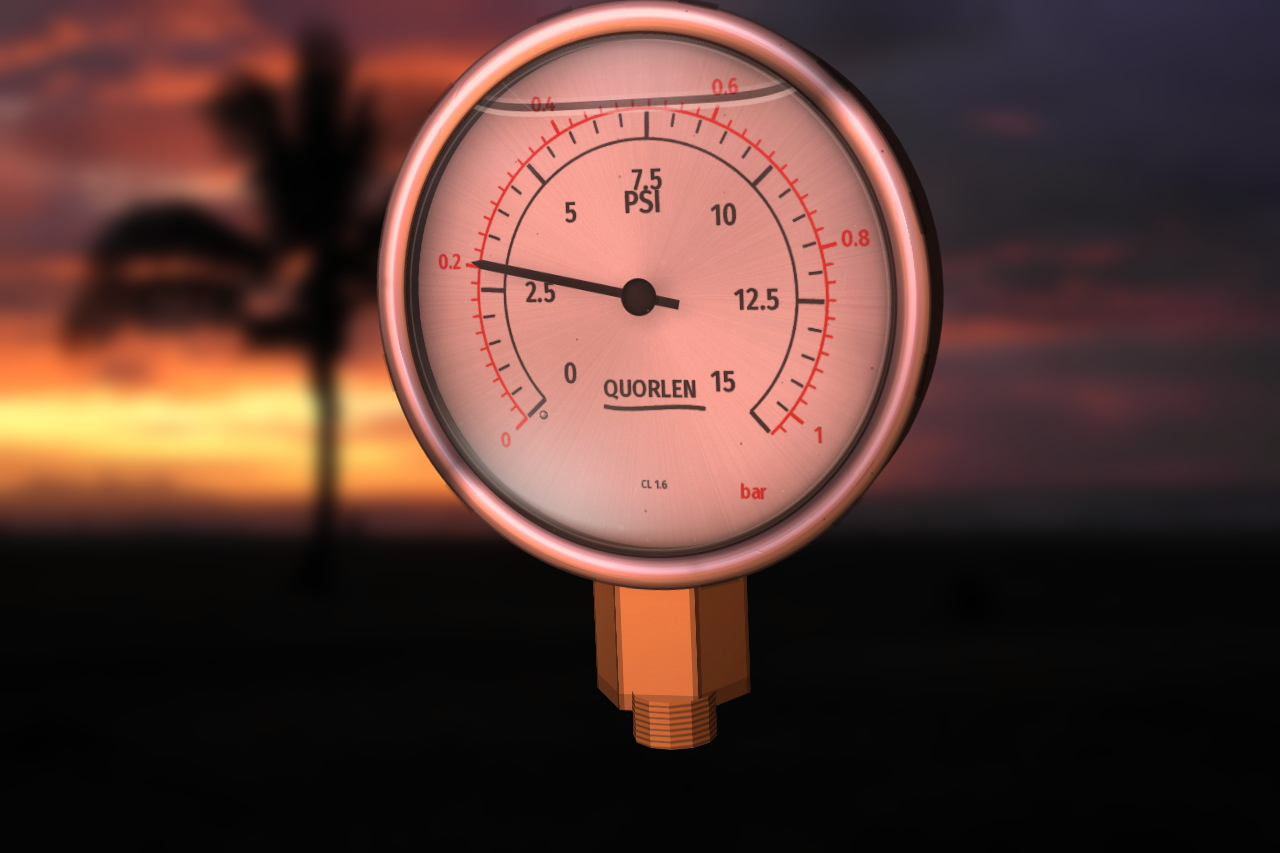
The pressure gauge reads psi 3
